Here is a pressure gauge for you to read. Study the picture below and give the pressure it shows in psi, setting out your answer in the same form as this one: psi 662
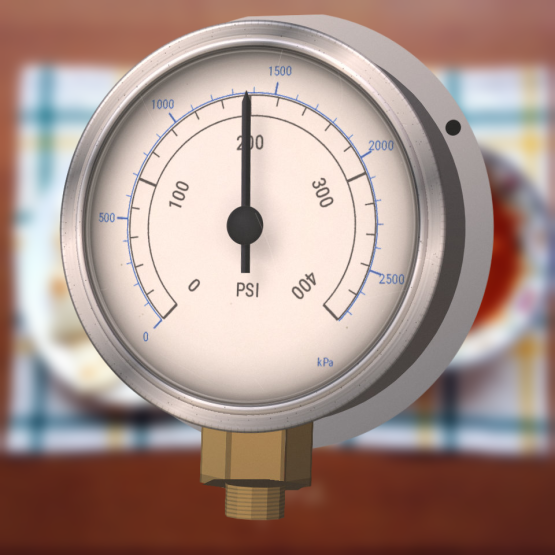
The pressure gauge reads psi 200
